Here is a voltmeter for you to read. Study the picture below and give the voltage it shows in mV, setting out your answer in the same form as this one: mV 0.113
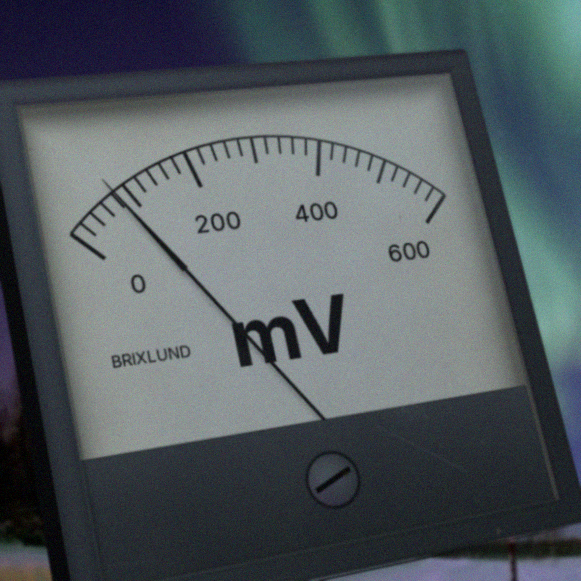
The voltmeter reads mV 80
